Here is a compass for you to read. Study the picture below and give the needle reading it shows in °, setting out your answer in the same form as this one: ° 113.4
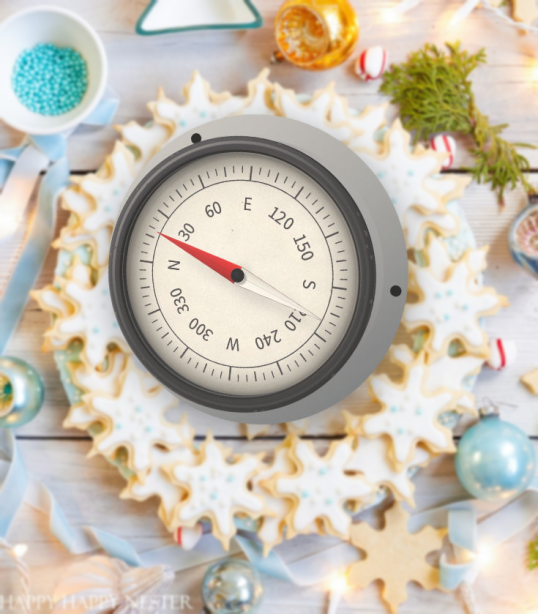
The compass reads ° 20
